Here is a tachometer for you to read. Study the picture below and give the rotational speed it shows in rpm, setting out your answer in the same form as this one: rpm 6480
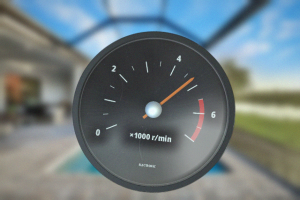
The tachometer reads rpm 4750
